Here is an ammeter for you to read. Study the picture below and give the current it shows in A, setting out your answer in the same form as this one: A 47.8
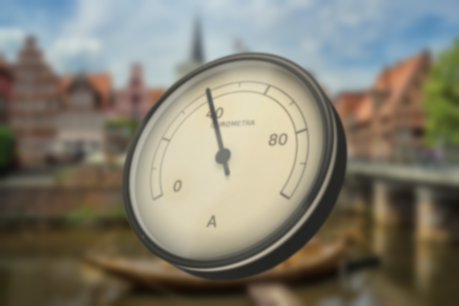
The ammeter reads A 40
